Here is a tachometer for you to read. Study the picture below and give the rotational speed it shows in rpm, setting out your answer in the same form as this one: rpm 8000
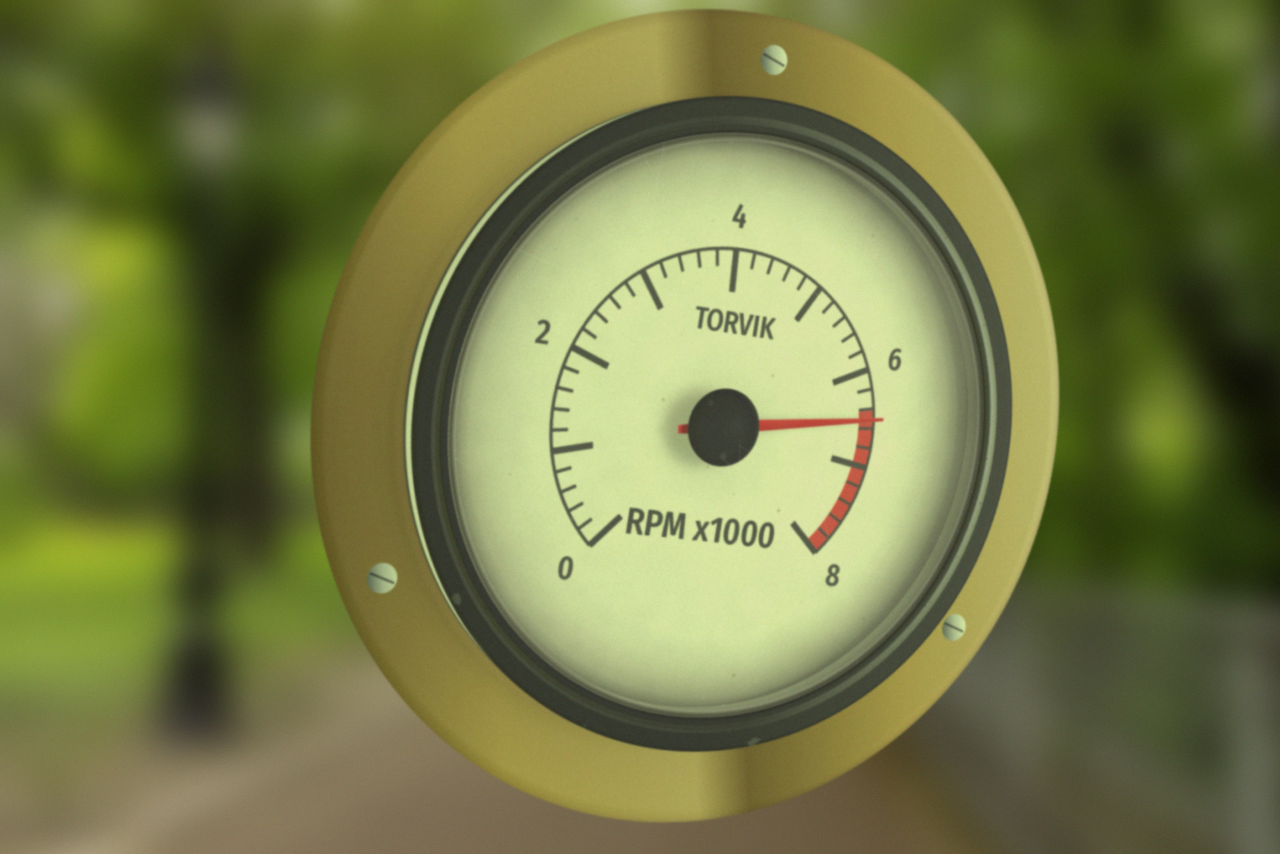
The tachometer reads rpm 6500
